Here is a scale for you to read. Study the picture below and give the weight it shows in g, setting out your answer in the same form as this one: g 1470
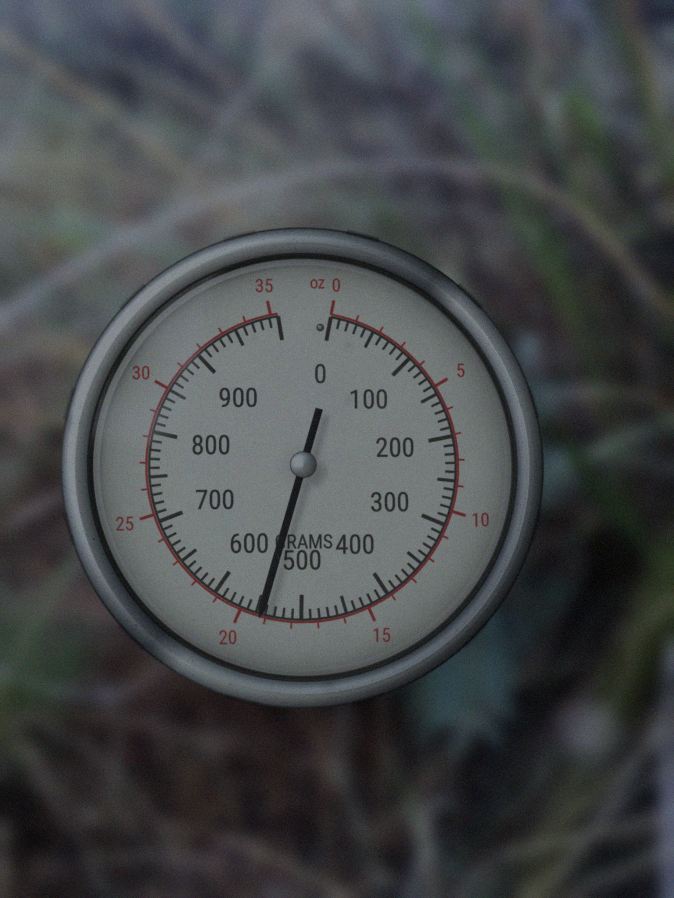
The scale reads g 545
